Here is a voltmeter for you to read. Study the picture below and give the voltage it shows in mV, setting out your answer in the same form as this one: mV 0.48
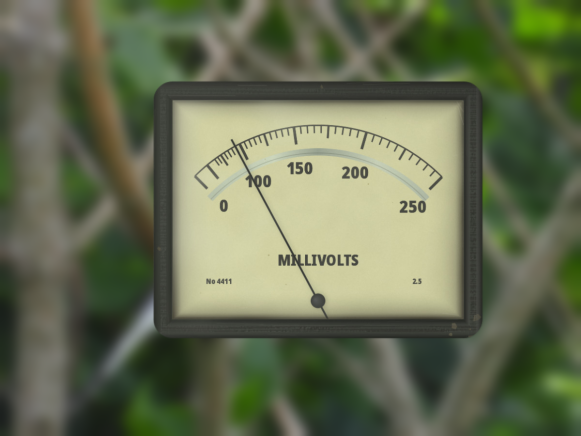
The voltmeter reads mV 95
